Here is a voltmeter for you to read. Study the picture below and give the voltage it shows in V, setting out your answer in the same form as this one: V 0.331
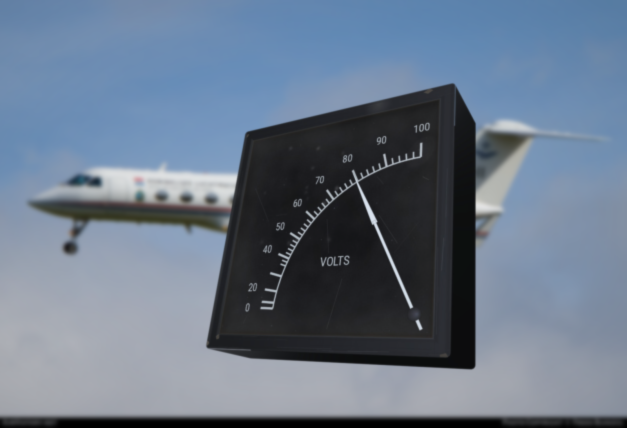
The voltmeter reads V 80
